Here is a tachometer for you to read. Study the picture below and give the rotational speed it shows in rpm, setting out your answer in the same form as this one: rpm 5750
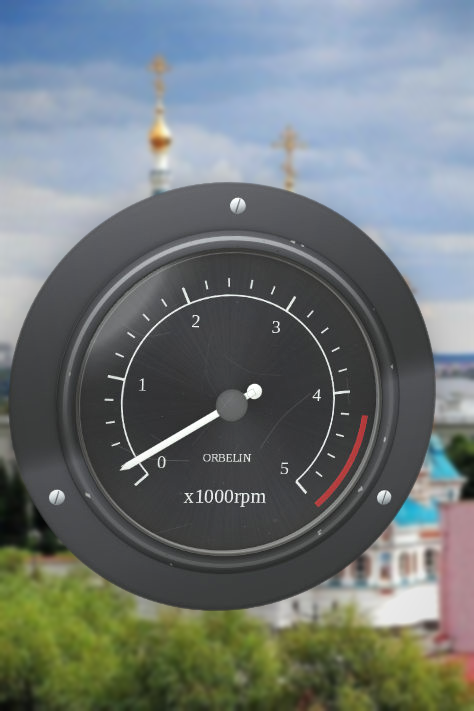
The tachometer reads rpm 200
